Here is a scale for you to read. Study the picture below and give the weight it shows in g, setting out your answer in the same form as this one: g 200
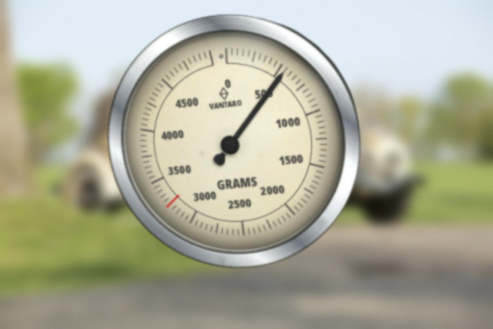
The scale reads g 550
